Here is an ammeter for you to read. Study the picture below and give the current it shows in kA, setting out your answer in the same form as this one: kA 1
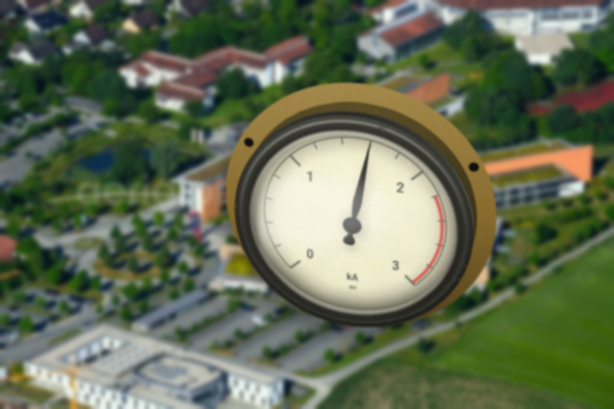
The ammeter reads kA 1.6
